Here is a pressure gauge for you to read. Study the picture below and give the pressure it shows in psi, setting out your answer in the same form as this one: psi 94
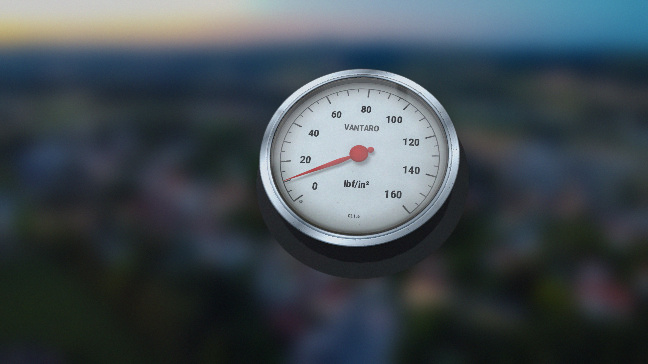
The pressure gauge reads psi 10
